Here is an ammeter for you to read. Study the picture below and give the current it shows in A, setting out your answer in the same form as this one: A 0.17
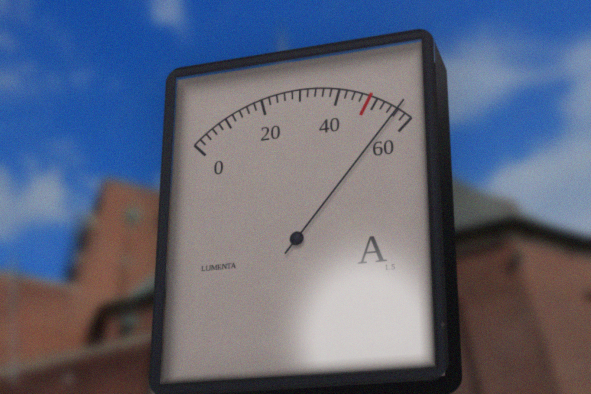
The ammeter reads A 56
